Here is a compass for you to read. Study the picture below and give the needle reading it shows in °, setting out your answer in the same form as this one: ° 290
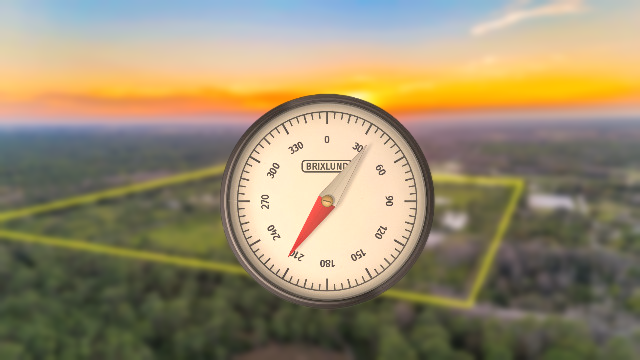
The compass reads ° 215
